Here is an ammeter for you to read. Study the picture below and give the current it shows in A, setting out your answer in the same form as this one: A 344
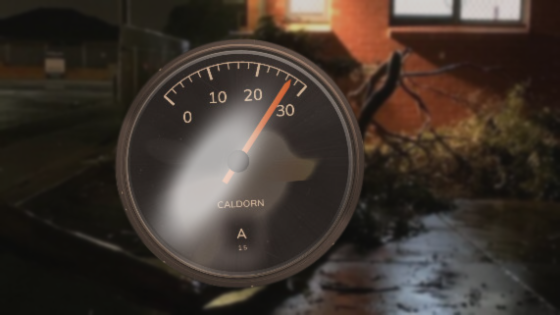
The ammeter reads A 27
